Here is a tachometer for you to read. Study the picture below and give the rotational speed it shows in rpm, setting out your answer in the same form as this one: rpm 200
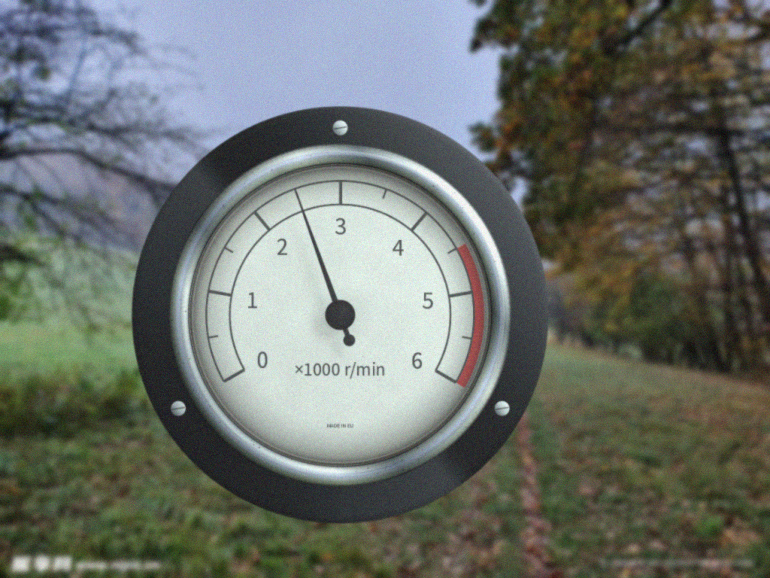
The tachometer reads rpm 2500
